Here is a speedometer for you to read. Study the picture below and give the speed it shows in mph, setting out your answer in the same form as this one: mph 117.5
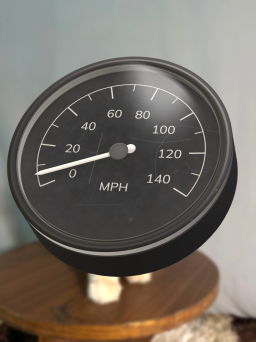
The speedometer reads mph 5
